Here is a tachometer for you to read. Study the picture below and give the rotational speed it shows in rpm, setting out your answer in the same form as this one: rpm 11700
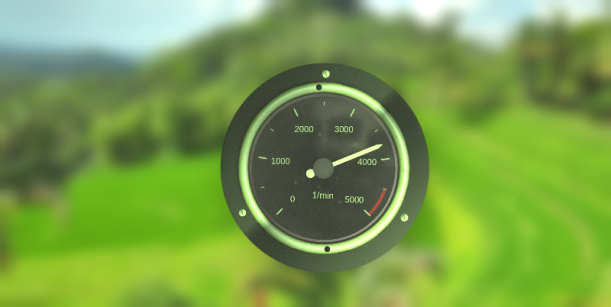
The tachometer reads rpm 3750
